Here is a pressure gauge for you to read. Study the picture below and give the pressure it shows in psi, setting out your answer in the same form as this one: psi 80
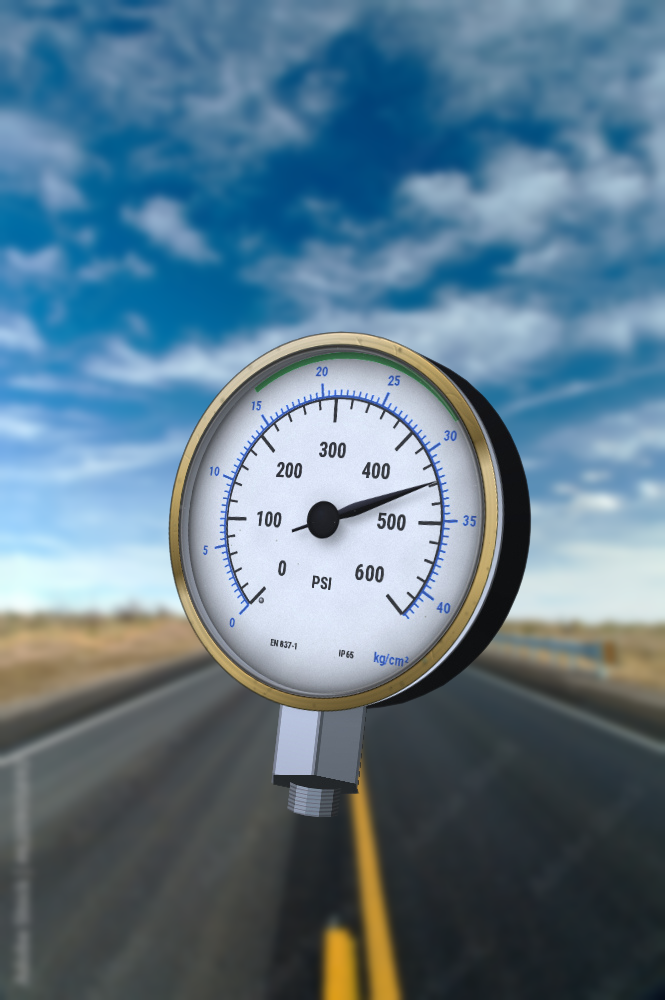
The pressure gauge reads psi 460
